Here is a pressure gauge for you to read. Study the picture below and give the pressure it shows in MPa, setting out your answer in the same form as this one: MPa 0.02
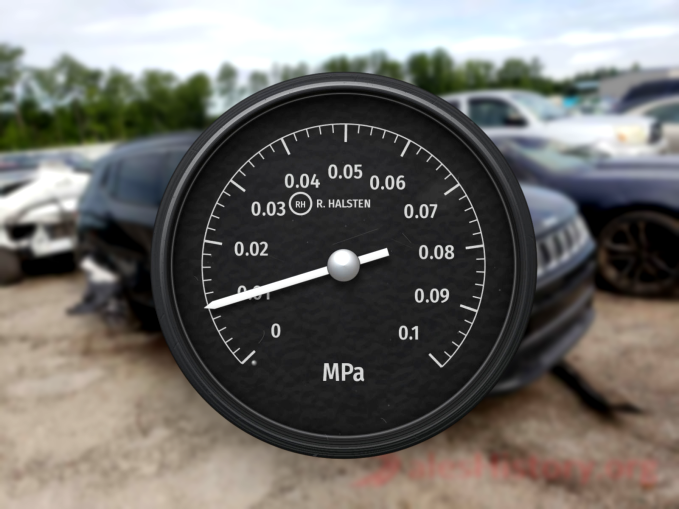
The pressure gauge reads MPa 0.01
